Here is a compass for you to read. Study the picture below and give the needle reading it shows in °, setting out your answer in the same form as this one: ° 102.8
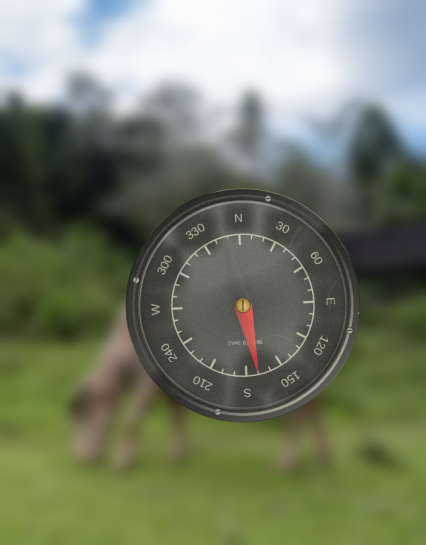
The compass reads ° 170
